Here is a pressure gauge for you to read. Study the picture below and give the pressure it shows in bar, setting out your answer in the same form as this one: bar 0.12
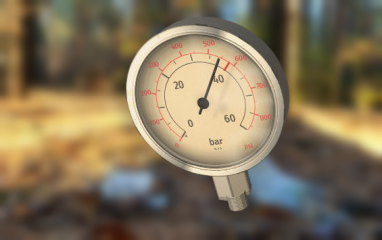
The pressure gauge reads bar 37.5
